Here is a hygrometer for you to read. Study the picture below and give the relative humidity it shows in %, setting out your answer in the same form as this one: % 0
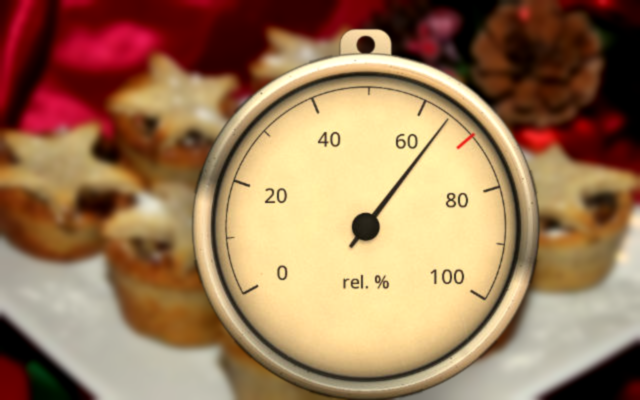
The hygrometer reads % 65
